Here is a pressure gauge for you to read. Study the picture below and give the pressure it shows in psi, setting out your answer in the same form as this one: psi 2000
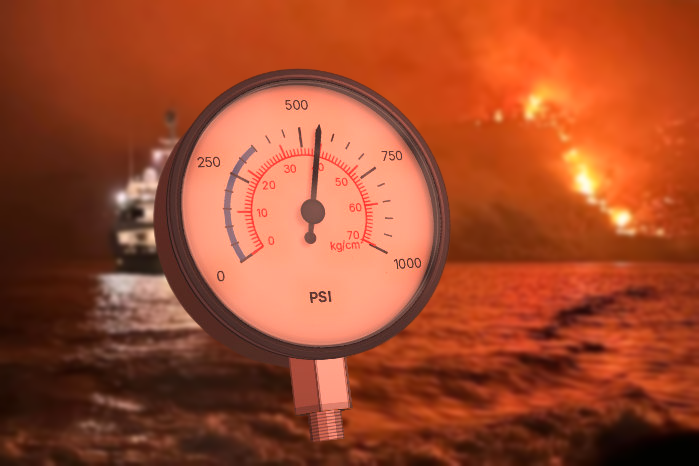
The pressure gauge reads psi 550
